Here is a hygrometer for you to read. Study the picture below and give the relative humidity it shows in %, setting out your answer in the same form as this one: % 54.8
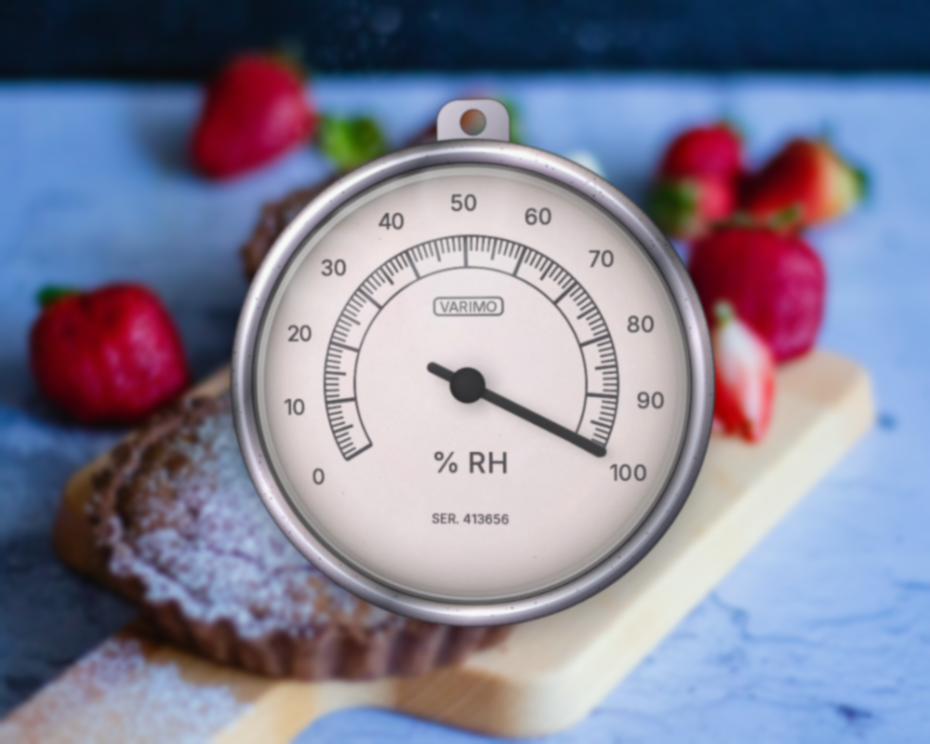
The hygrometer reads % 99
